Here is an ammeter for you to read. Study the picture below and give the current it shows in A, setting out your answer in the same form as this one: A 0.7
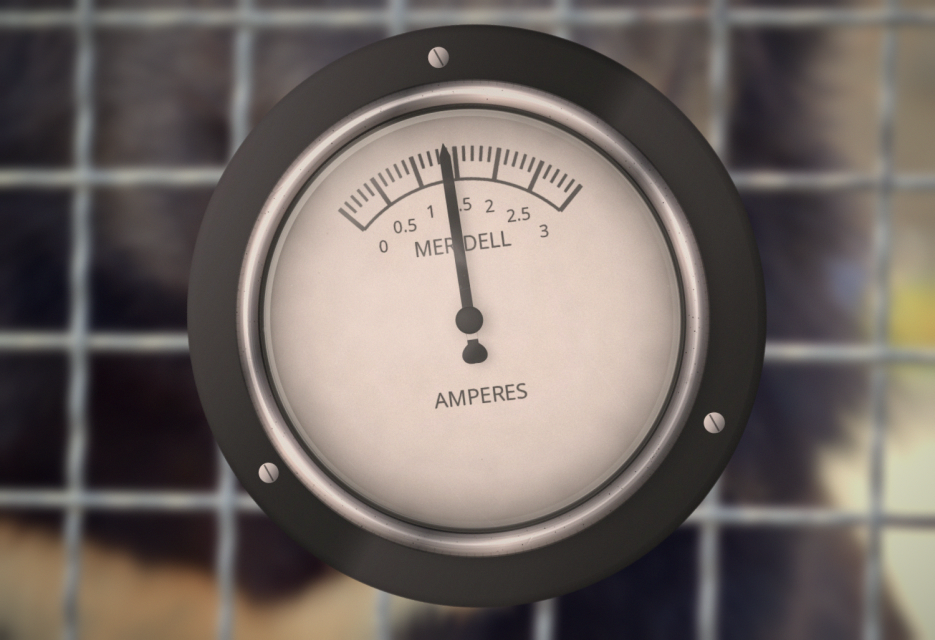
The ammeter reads A 1.4
